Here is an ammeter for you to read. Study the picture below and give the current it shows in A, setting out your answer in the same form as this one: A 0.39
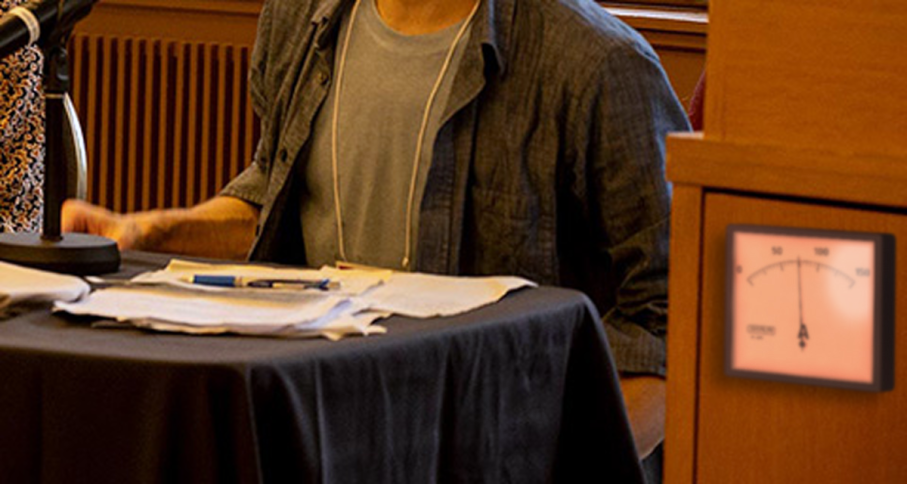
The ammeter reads A 75
